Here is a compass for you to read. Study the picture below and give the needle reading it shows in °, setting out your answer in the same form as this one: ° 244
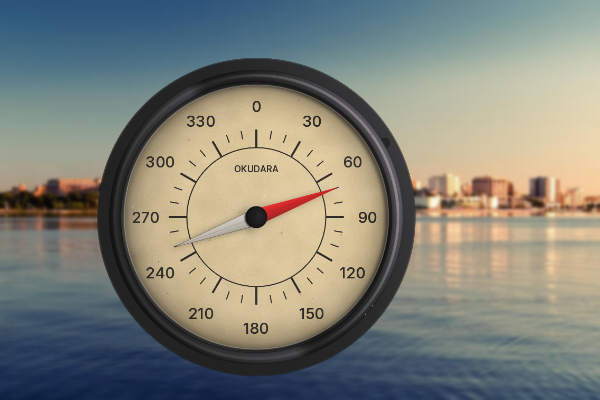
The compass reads ° 70
